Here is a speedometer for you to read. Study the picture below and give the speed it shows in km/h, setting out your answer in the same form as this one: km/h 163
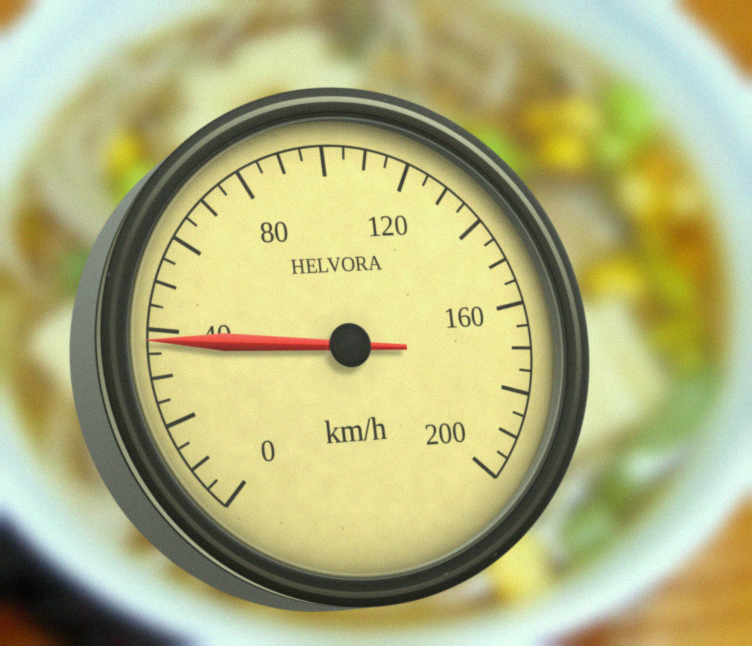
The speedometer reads km/h 37.5
